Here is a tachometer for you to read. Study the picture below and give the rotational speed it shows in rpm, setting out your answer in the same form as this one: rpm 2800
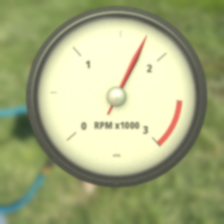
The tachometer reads rpm 1750
